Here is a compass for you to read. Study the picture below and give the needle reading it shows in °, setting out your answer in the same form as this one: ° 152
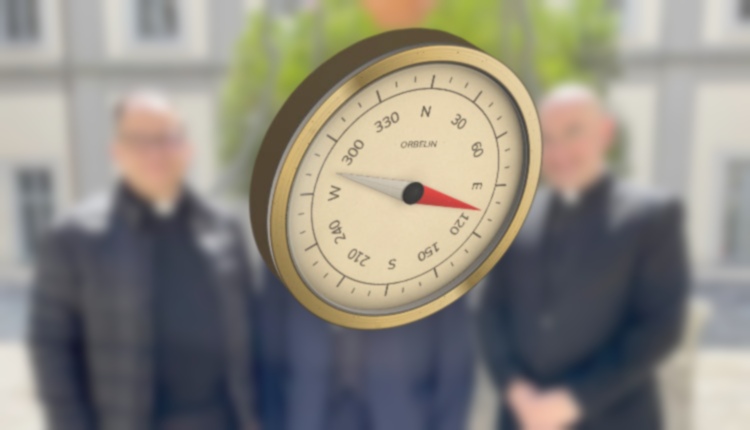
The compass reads ° 105
